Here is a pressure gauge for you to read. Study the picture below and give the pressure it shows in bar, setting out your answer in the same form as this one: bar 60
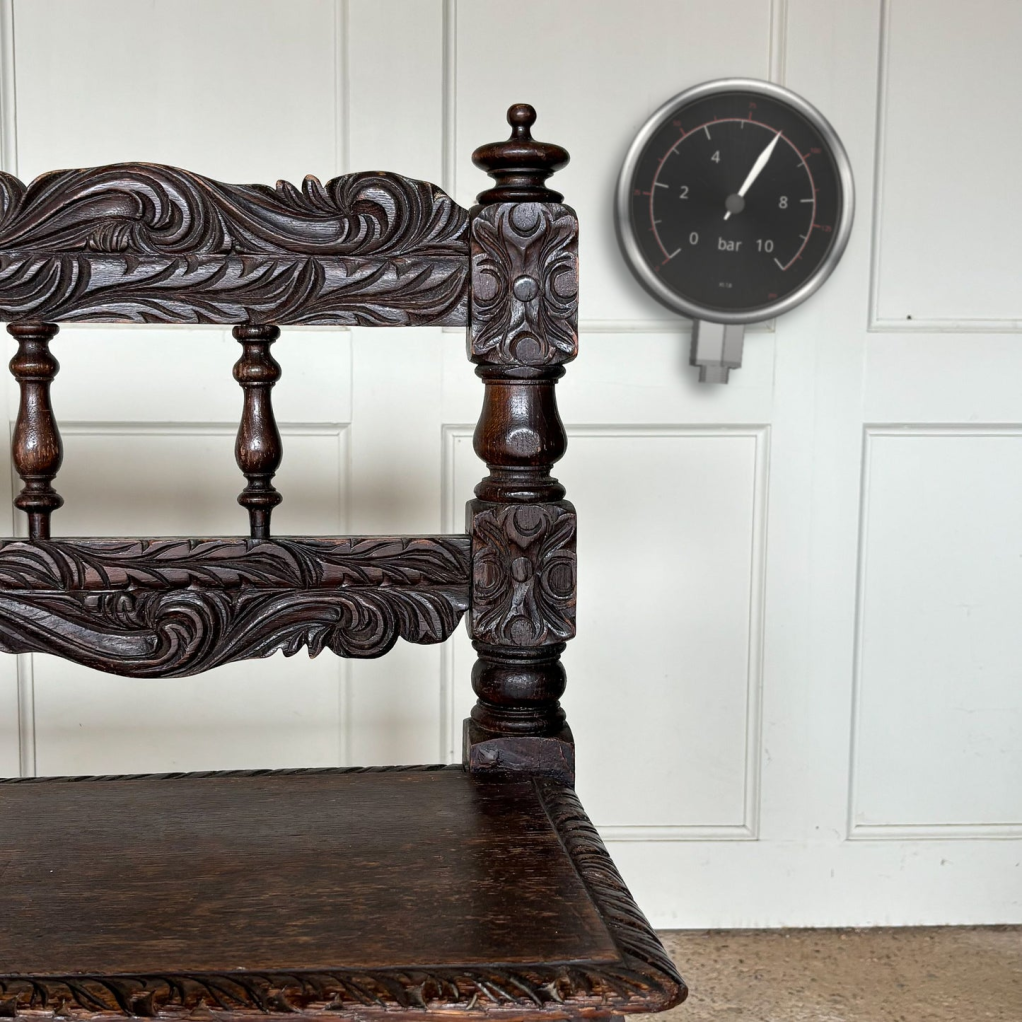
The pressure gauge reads bar 6
